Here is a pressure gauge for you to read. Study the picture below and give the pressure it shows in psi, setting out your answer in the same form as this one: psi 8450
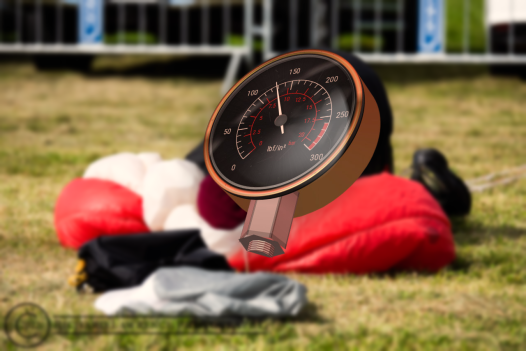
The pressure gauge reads psi 130
